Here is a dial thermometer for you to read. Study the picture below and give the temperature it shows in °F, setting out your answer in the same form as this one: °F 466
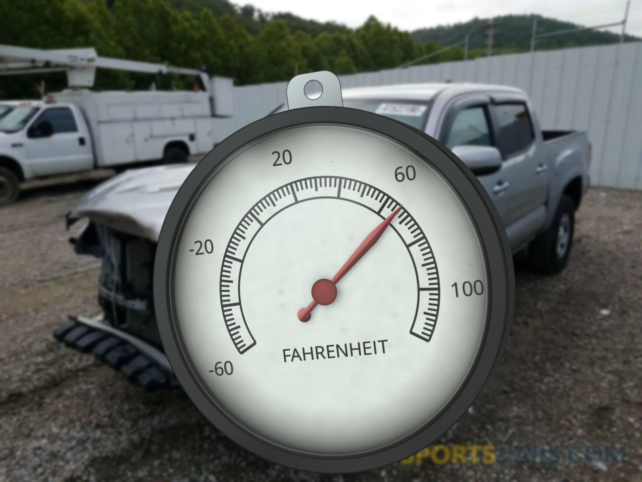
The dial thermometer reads °F 66
